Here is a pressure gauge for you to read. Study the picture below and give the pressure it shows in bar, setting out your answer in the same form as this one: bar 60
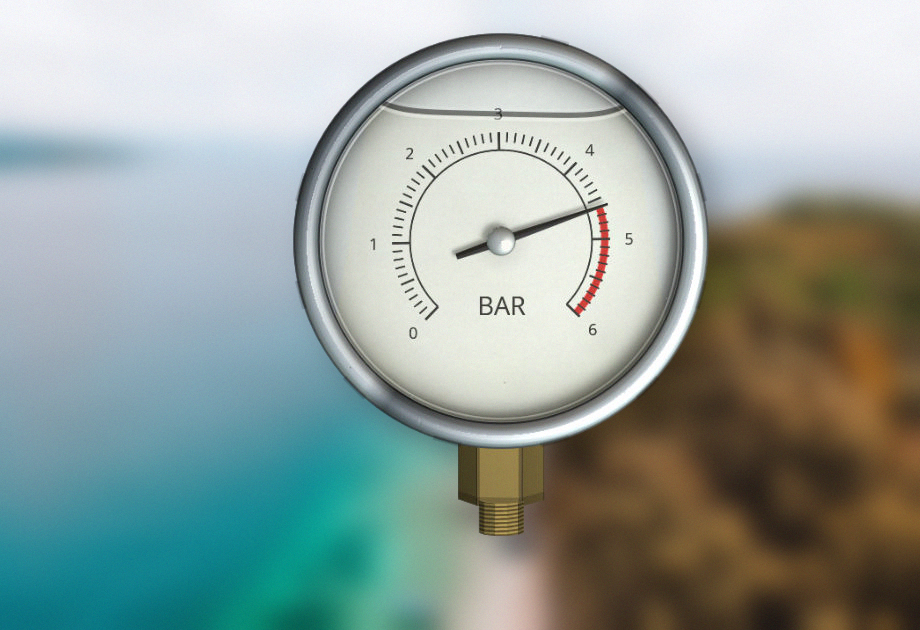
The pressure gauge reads bar 4.6
